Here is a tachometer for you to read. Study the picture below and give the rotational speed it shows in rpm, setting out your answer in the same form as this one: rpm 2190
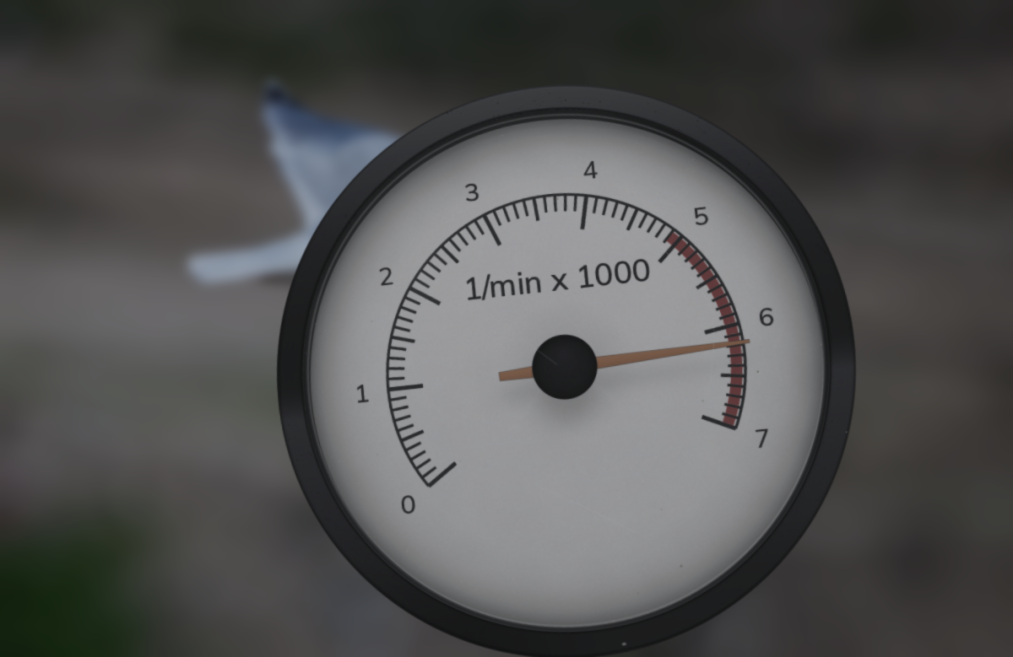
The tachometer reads rpm 6200
